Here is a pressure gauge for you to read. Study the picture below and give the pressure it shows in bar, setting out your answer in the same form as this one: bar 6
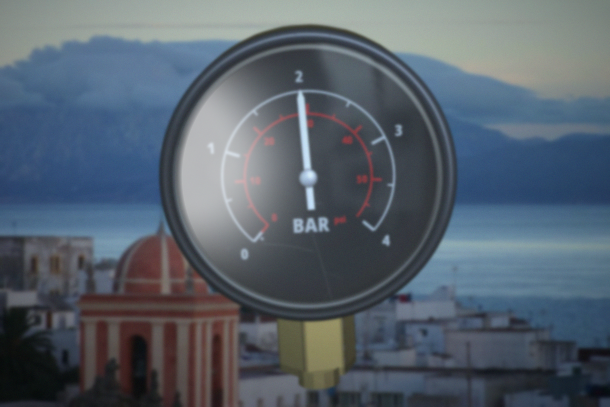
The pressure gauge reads bar 2
